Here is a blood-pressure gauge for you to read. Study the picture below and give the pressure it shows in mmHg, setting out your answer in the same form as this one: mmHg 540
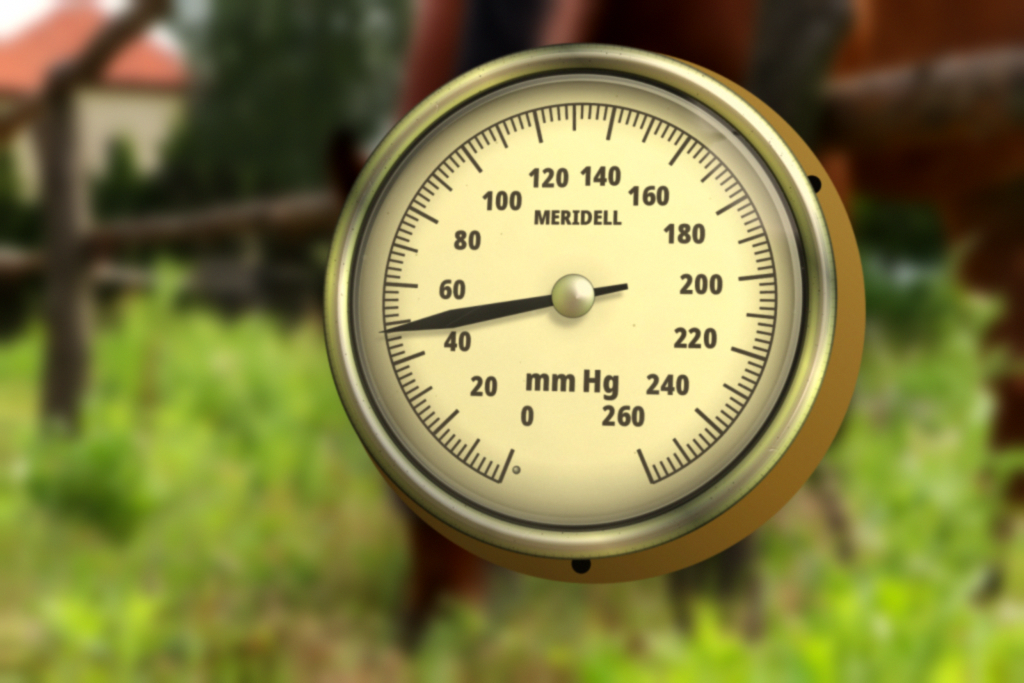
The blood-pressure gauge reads mmHg 48
